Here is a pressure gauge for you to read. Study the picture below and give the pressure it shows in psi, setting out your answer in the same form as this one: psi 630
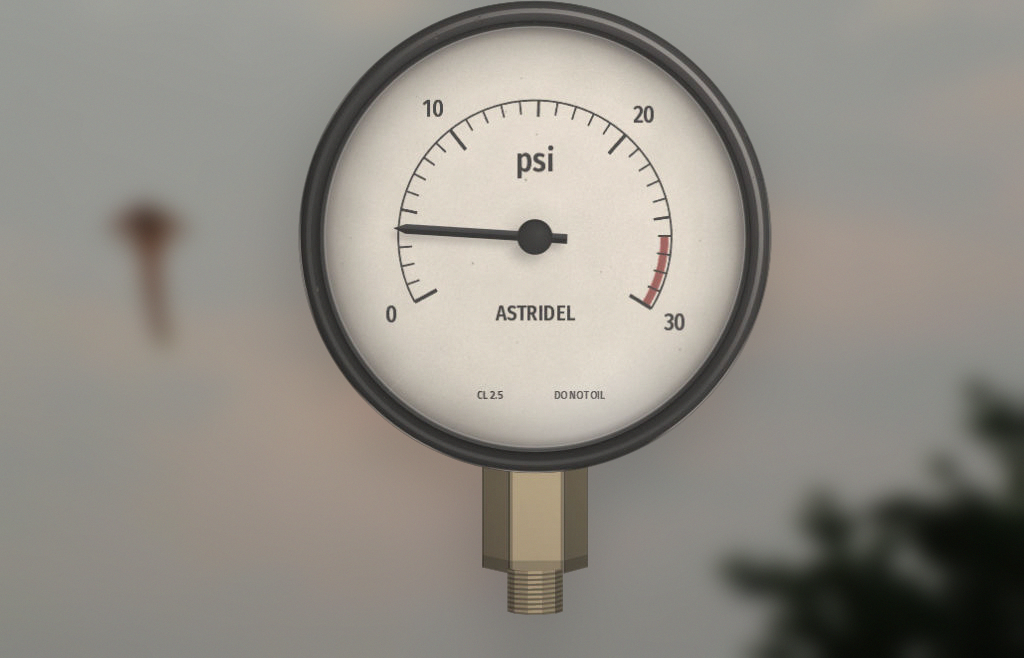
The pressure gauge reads psi 4
